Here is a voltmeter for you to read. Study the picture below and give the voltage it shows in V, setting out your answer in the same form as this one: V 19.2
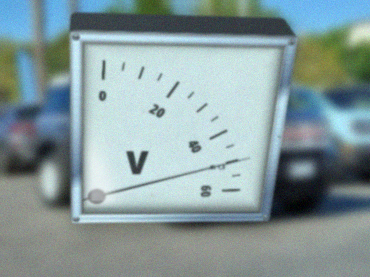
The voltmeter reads V 50
